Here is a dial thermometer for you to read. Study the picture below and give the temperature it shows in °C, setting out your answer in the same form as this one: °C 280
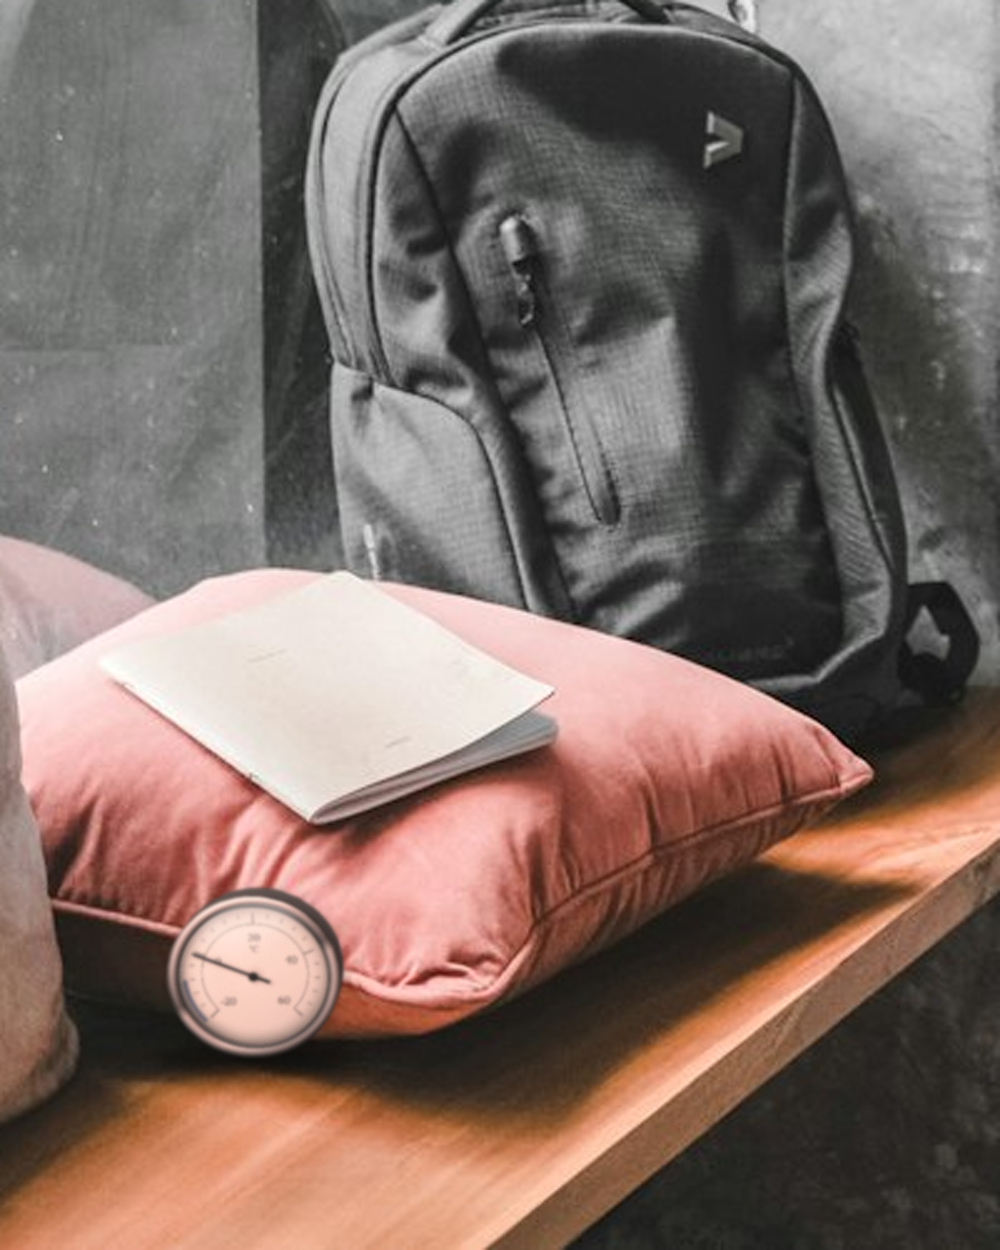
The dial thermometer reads °C 0
